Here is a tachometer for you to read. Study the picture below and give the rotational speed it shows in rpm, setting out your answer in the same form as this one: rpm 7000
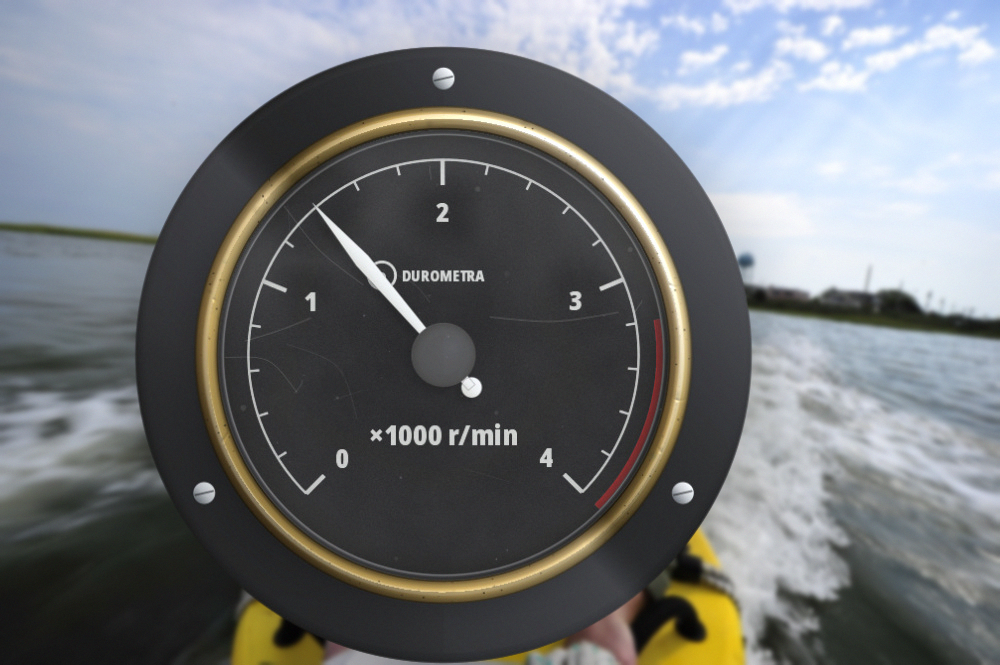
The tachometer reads rpm 1400
